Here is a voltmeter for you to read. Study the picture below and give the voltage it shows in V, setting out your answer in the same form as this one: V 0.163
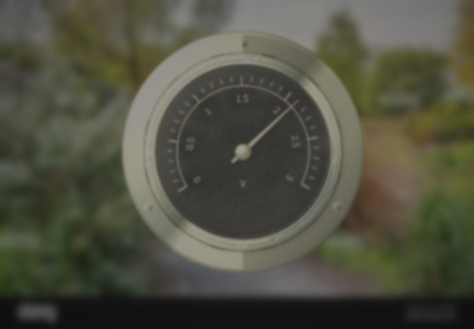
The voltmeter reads V 2.1
